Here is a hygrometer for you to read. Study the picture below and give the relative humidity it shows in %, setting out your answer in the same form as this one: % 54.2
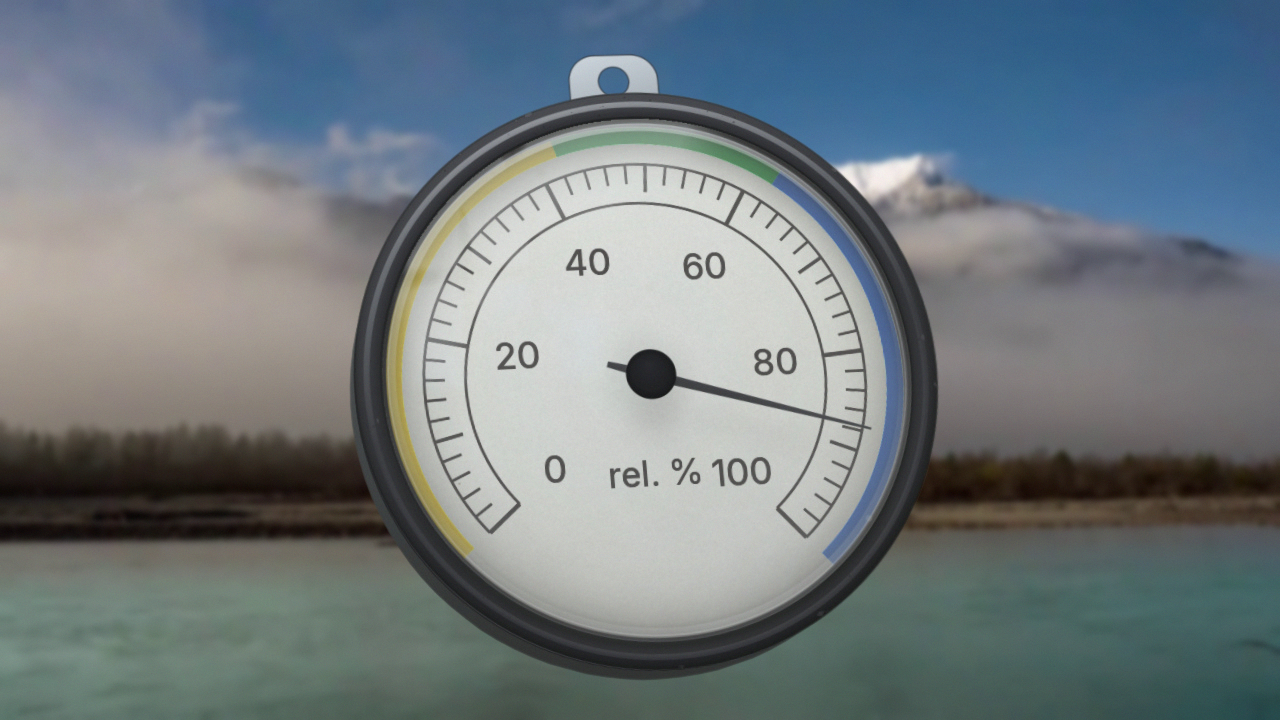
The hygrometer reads % 88
